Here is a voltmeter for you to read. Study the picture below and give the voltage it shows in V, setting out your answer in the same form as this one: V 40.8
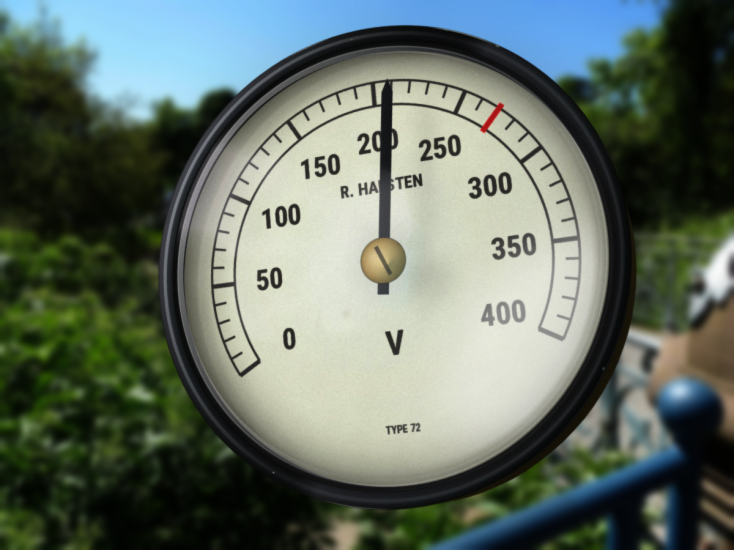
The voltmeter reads V 210
